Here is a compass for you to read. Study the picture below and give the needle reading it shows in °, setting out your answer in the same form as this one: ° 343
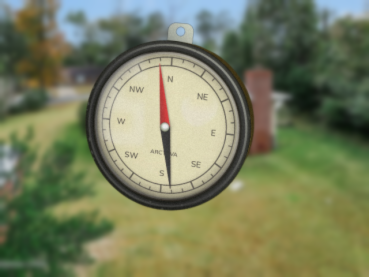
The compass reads ° 350
